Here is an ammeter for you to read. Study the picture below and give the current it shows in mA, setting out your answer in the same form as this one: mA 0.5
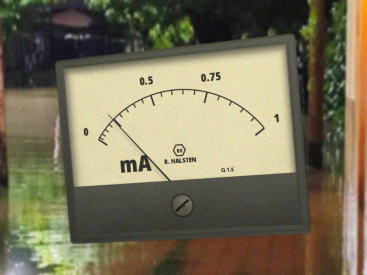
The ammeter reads mA 0.25
